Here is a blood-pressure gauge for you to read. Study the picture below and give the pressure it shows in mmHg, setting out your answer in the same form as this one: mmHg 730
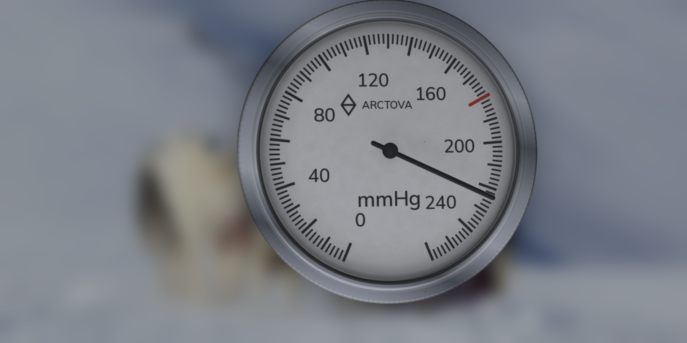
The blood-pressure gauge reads mmHg 224
